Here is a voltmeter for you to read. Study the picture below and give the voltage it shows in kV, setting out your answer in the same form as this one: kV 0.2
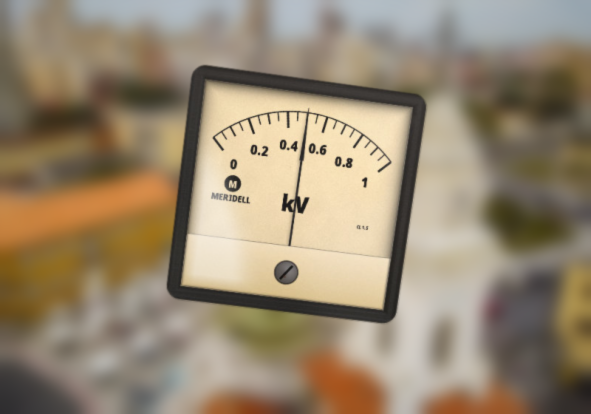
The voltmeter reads kV 0.5
